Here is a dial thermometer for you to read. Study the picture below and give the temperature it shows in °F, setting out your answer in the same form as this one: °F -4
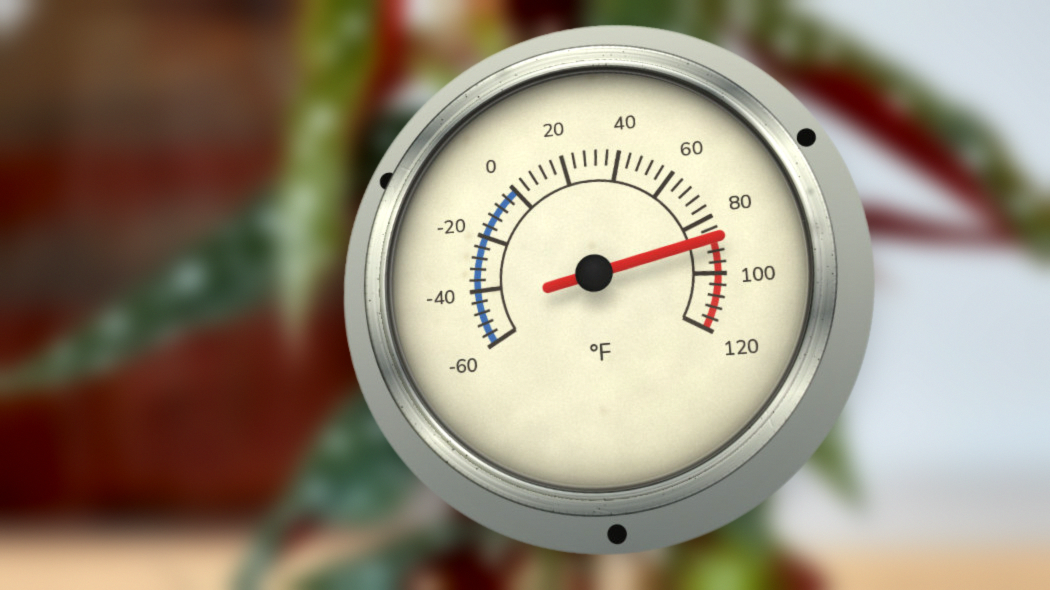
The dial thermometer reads °F 88
